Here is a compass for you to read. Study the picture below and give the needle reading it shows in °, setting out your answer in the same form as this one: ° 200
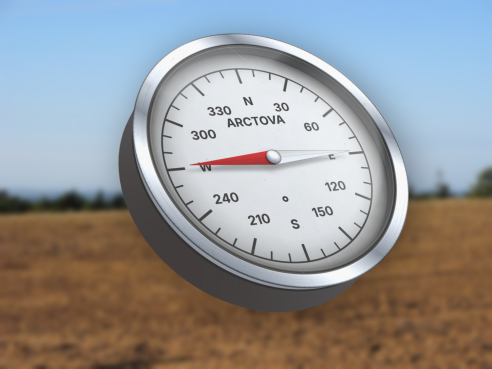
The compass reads ° 270
